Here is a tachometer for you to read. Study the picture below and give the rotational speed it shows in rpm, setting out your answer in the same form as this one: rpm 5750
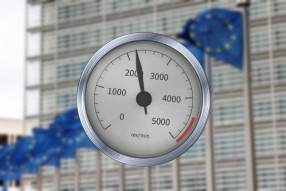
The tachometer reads rpm 2200
